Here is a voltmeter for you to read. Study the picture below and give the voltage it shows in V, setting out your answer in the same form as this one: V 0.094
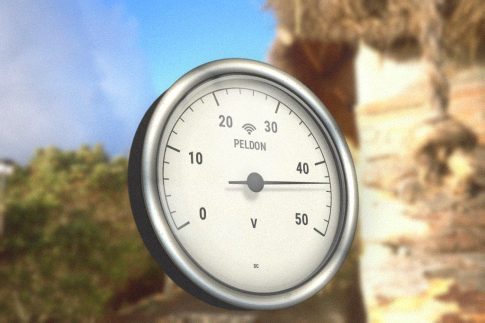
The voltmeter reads V 43
